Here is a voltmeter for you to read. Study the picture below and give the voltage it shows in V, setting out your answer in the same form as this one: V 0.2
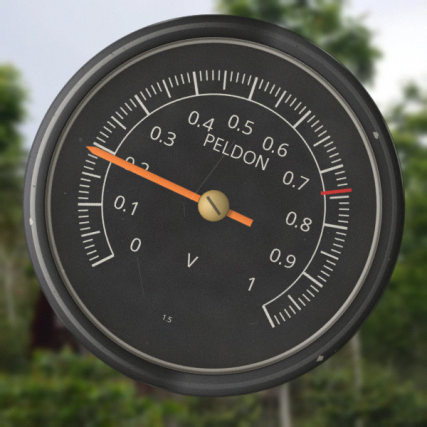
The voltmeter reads V 0.19
